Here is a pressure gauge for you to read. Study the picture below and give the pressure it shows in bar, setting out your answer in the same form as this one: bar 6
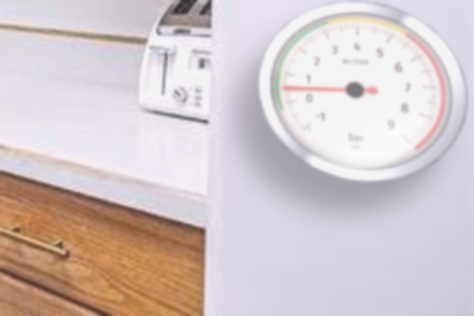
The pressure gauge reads bar 0.5
